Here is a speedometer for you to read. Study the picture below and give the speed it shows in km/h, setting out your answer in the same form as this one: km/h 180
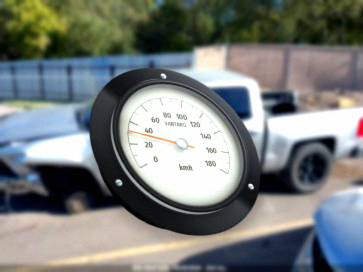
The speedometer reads km/h 30
